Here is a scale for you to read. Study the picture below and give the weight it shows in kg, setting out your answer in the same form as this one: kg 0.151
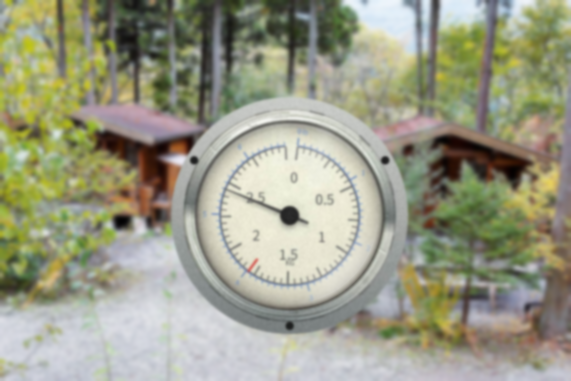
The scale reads kg 2.45
